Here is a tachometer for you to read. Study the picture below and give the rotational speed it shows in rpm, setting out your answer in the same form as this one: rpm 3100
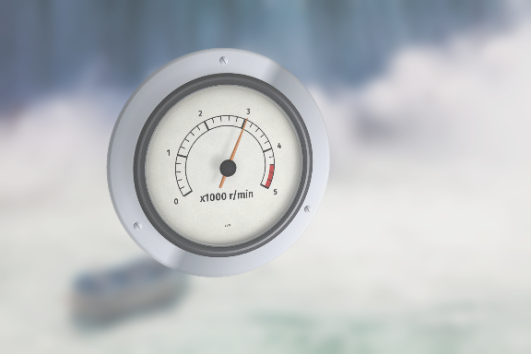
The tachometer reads rpm 3000
